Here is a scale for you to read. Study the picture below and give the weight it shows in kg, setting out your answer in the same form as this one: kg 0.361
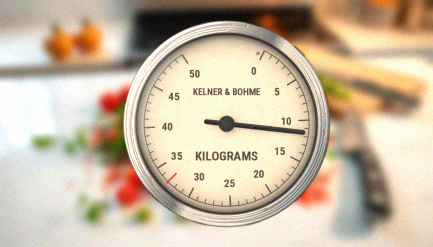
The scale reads kg 11.5
